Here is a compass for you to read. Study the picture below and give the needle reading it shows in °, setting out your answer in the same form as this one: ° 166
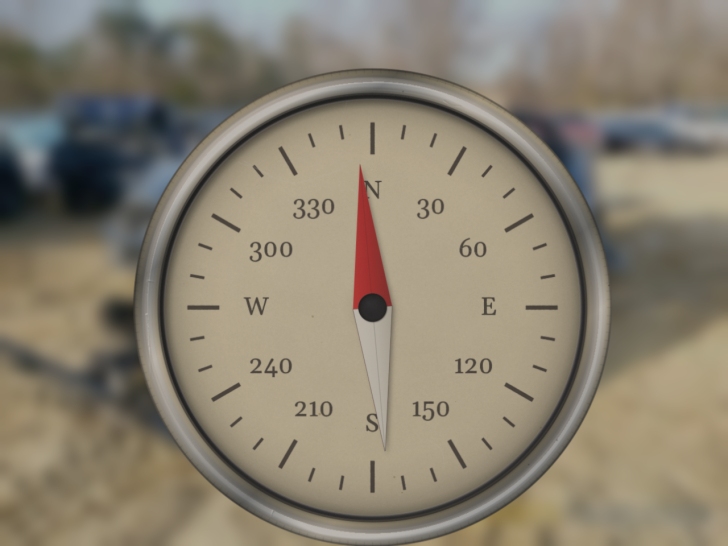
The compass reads ° 355
